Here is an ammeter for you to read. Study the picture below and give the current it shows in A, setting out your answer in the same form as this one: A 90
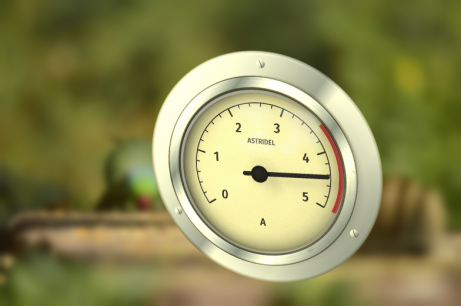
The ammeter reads A 4.4
